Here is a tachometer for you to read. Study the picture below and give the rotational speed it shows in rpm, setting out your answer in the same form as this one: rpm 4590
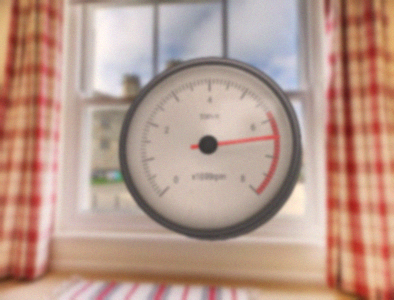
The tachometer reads rpm 6500
